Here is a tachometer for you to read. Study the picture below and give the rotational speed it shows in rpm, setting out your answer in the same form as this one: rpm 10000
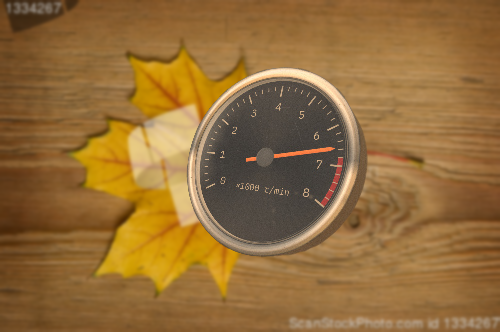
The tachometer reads rpm 6600
